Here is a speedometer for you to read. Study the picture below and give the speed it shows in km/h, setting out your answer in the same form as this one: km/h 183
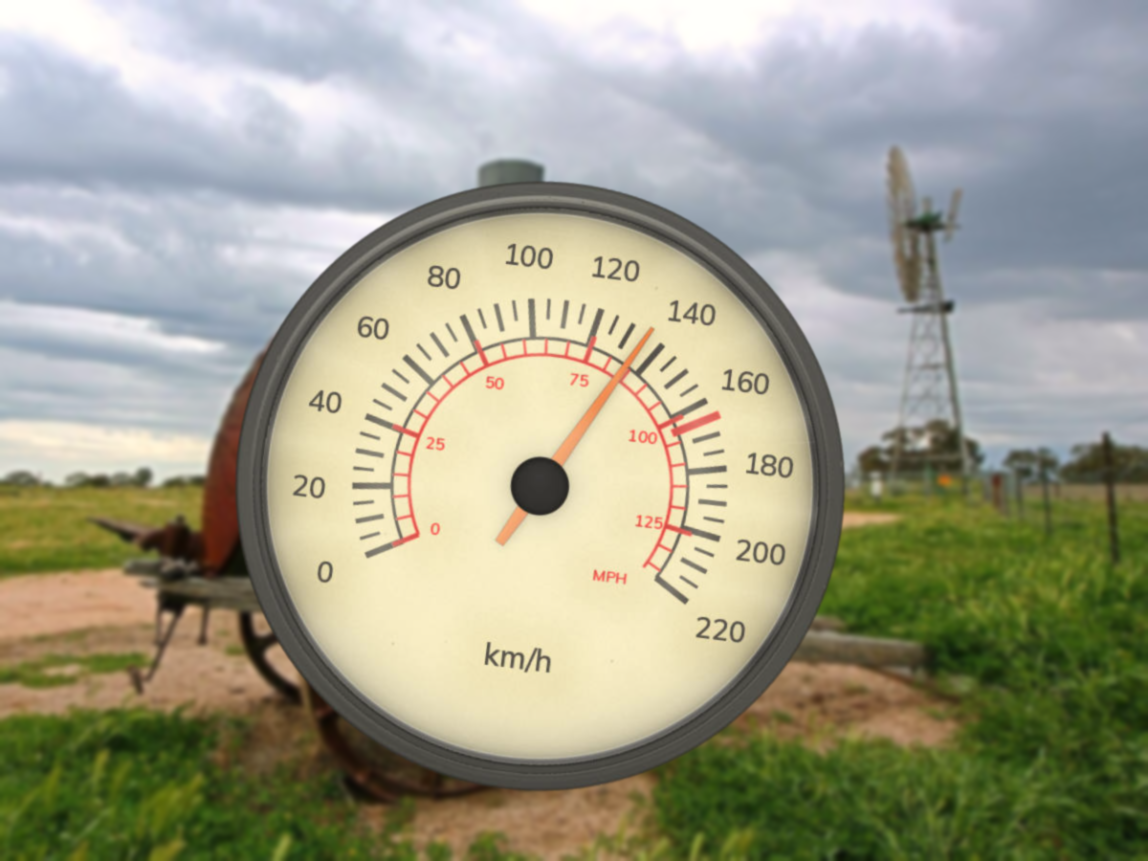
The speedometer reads km/h 135
